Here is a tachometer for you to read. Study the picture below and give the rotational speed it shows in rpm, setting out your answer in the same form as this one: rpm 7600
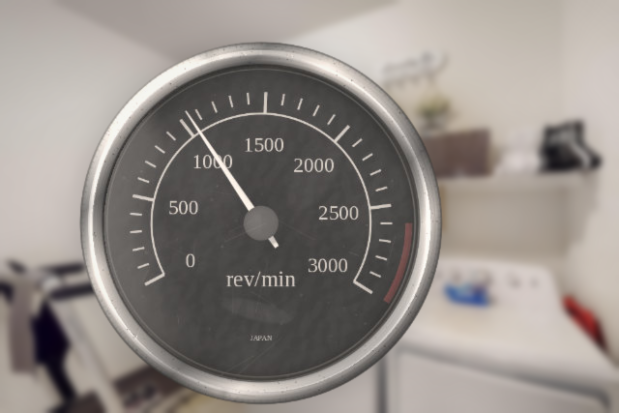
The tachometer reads rpm 1050
